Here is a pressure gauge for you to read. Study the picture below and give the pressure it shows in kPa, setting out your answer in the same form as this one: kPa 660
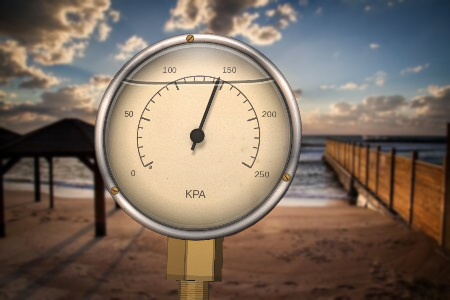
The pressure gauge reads kPa 145
